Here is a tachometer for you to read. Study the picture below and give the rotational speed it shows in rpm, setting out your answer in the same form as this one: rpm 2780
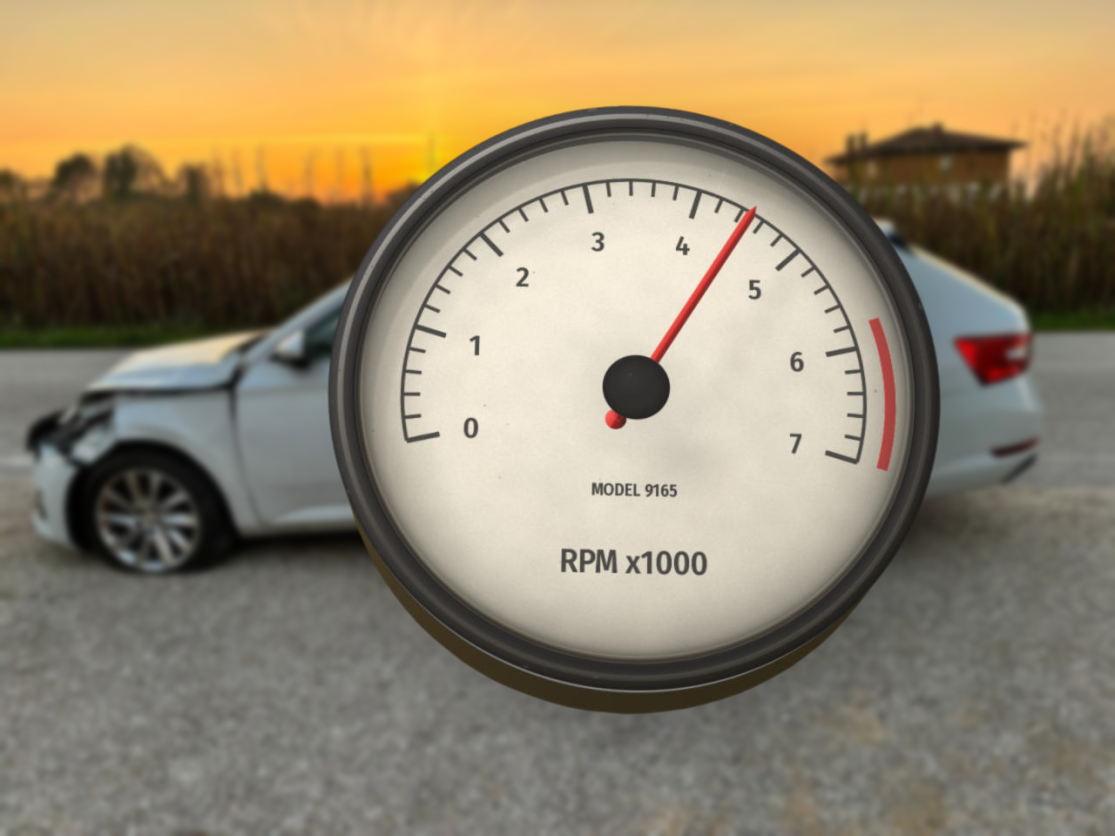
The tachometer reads rpm 4500
